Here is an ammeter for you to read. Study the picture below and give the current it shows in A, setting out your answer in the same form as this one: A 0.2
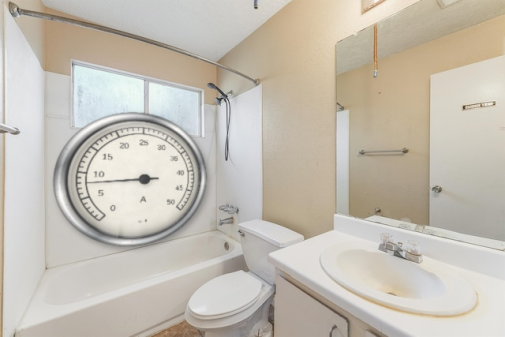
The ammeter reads A 8
